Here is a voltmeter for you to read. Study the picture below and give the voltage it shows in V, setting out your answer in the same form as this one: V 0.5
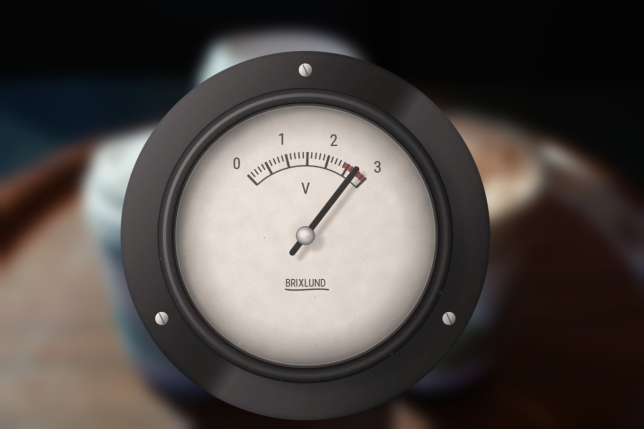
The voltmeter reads V 2.7
